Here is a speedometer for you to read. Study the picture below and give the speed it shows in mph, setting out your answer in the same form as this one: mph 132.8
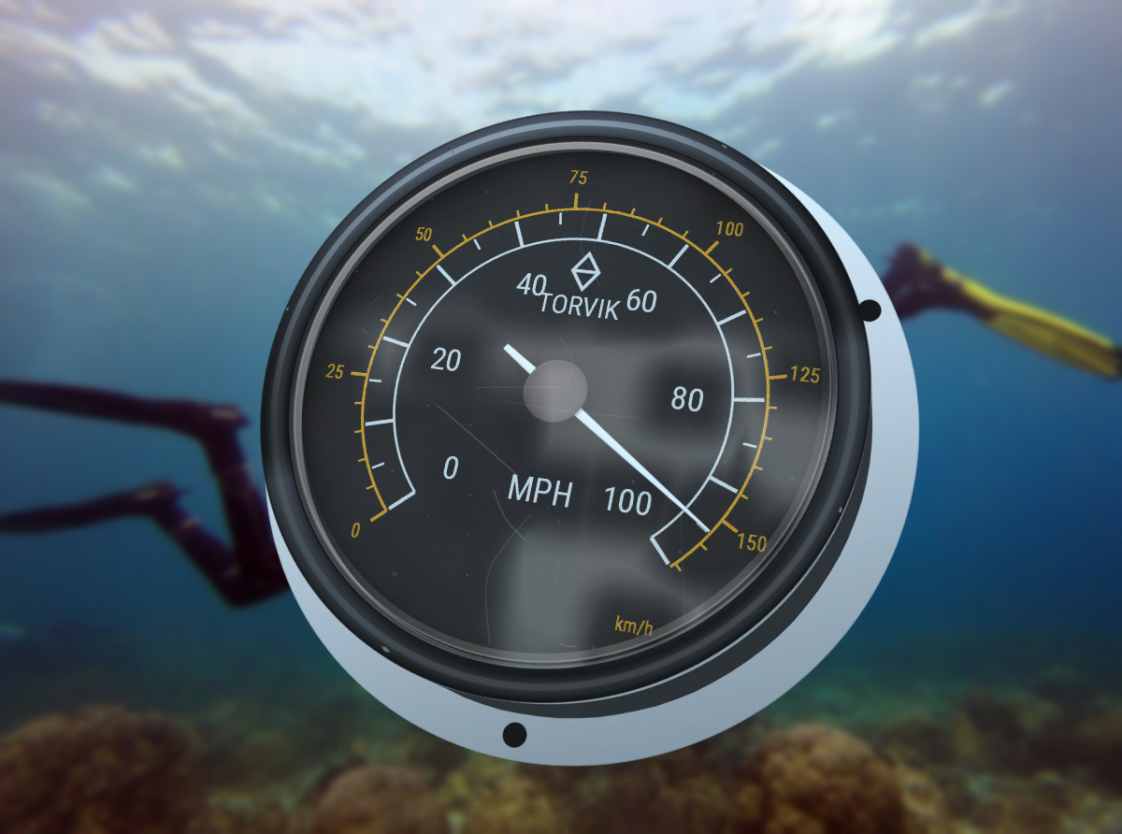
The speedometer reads mph 95
